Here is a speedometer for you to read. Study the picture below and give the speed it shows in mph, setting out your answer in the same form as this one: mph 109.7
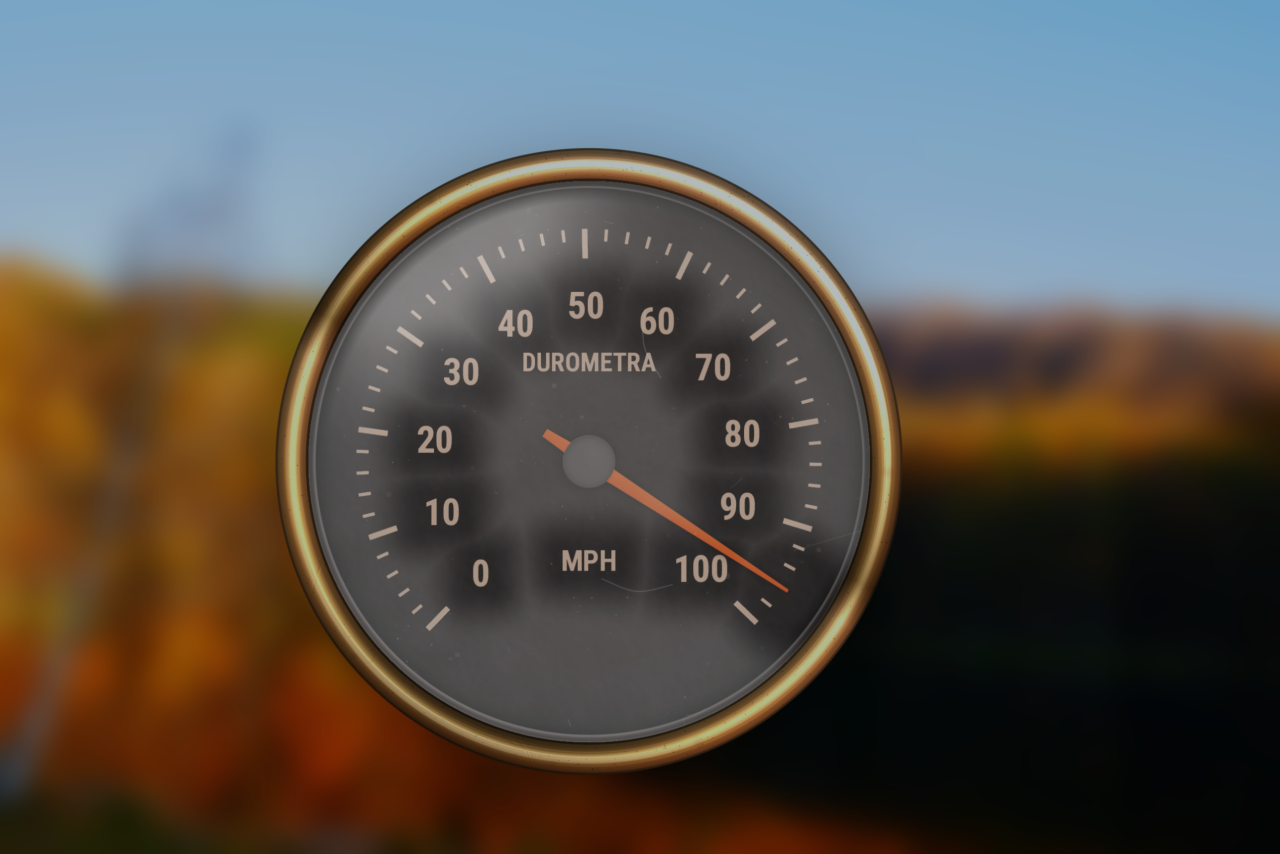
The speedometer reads mph 96
